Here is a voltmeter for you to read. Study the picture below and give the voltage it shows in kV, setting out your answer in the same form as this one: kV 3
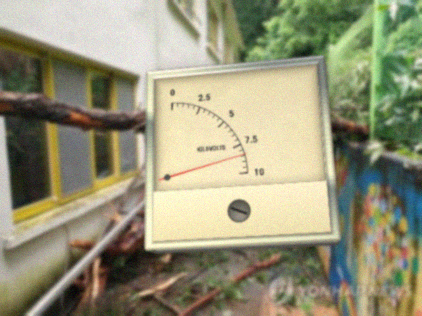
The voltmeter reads kV 8.5
